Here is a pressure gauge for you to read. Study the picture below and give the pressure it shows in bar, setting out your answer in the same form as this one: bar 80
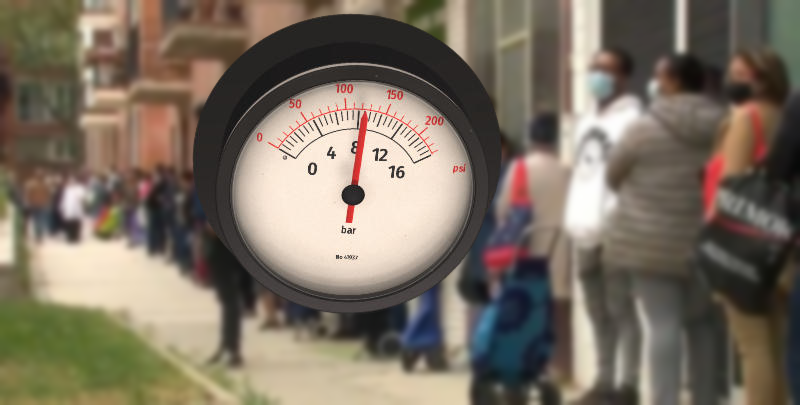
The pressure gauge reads bar 8.5
